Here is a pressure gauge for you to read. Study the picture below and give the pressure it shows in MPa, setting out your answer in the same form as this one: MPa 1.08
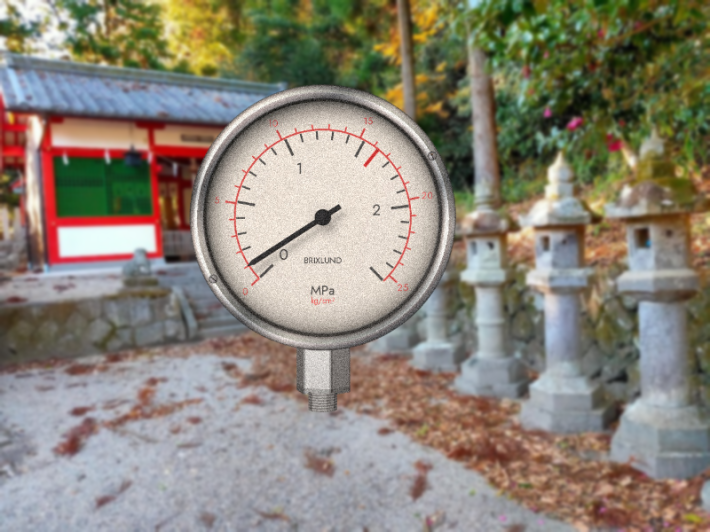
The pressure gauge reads MPa 0.1
